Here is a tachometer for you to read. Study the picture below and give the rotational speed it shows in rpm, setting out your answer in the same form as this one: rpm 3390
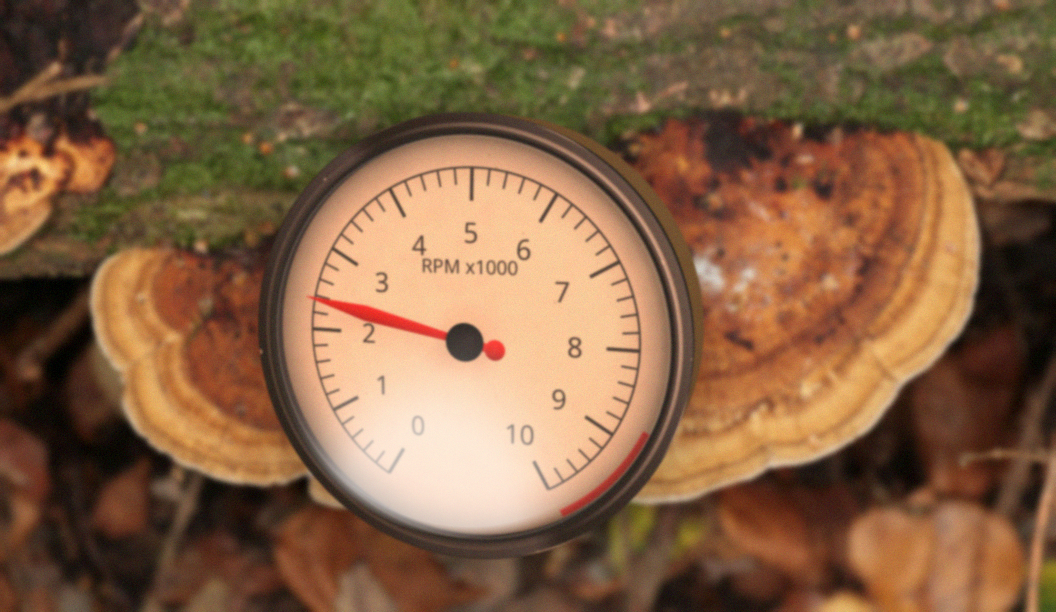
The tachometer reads rpm 2400
